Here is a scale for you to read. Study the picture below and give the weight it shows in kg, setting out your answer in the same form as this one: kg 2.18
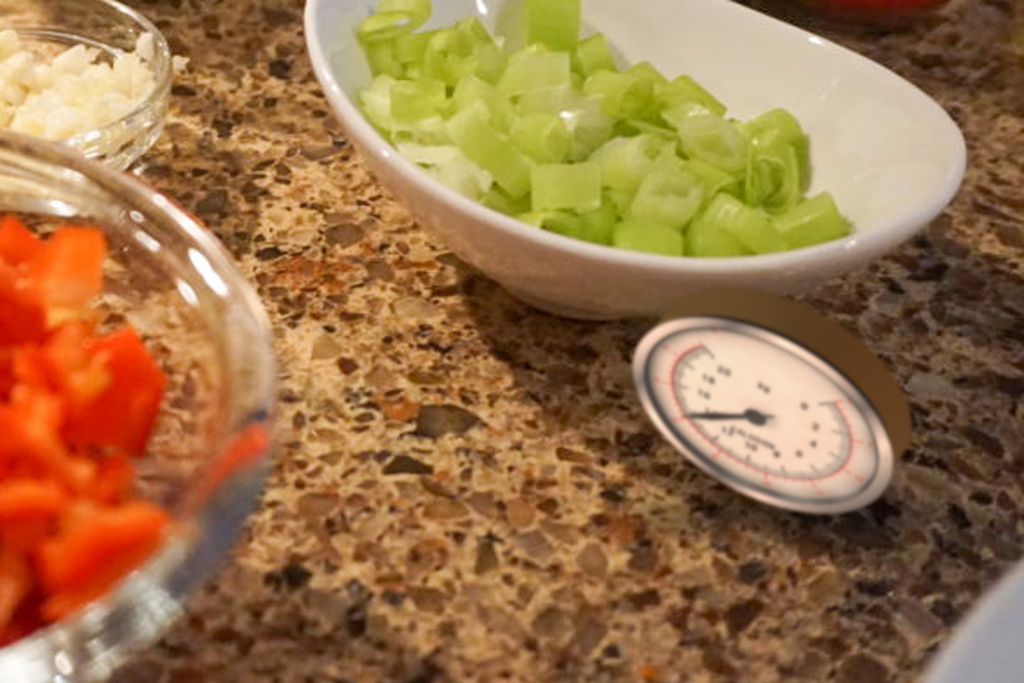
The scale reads kg 14
